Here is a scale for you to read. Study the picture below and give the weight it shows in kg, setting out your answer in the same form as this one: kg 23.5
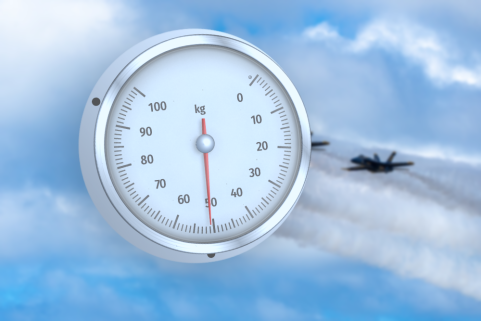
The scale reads kg 51
